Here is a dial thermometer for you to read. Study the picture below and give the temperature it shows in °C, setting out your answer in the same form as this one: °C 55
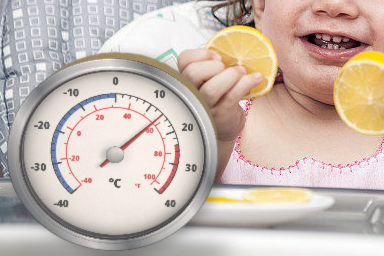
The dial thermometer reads °C 14
